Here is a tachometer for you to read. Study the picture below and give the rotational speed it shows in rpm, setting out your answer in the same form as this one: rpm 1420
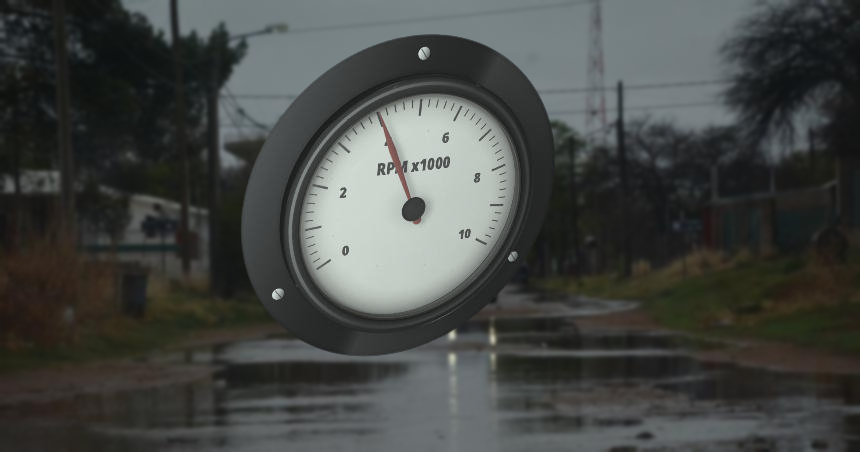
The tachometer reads rpm 4000
